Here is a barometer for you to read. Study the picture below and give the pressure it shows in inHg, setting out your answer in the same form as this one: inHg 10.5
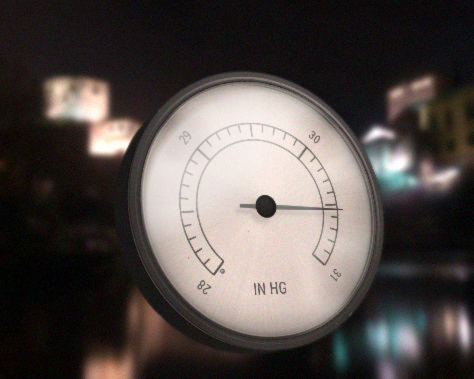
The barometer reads inHg 30.55
